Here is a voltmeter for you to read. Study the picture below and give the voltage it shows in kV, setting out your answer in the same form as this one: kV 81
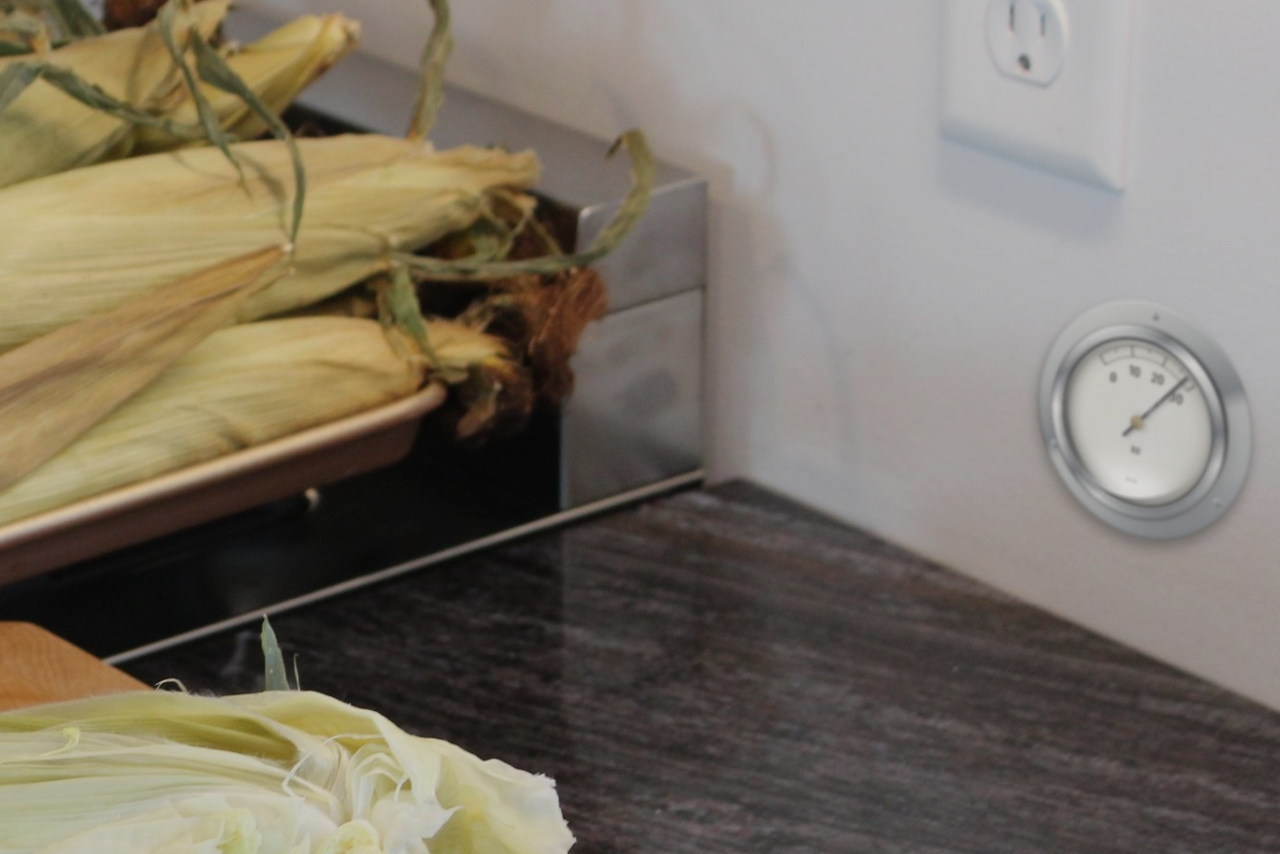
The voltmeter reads kV 27.5
